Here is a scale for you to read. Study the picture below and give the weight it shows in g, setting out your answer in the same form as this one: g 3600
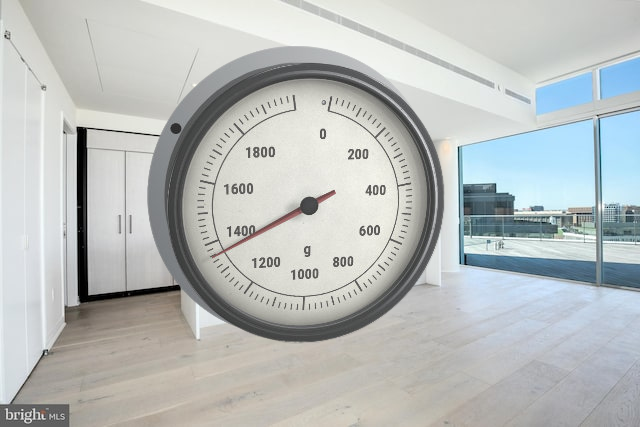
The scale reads g 1360
